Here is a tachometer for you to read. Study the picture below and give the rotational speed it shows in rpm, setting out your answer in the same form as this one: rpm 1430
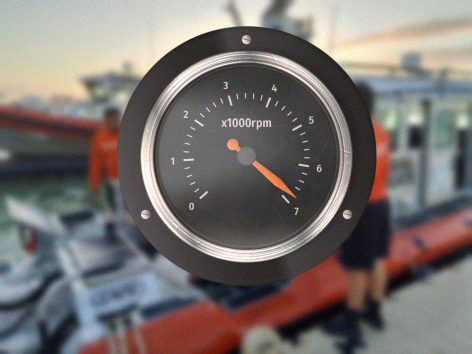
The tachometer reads rpm 6800
